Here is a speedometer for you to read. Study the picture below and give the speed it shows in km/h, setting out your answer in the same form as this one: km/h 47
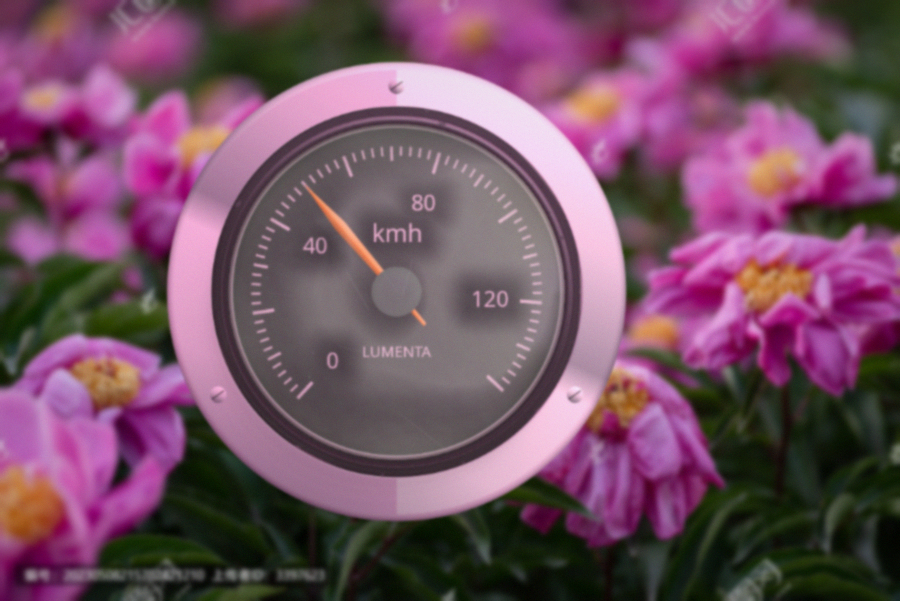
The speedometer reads km/h 50
